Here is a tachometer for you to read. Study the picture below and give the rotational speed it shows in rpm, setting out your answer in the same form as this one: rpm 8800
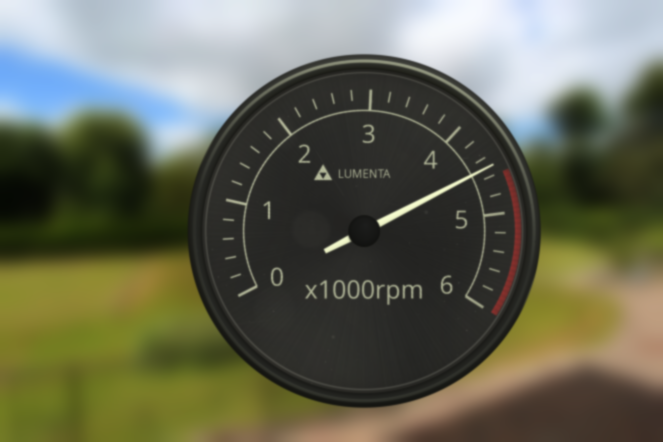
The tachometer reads rpm 4500
